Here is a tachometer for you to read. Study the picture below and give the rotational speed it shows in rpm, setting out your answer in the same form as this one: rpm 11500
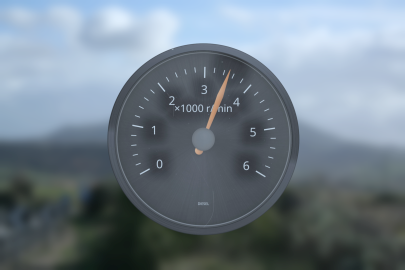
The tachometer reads rpm 3500
